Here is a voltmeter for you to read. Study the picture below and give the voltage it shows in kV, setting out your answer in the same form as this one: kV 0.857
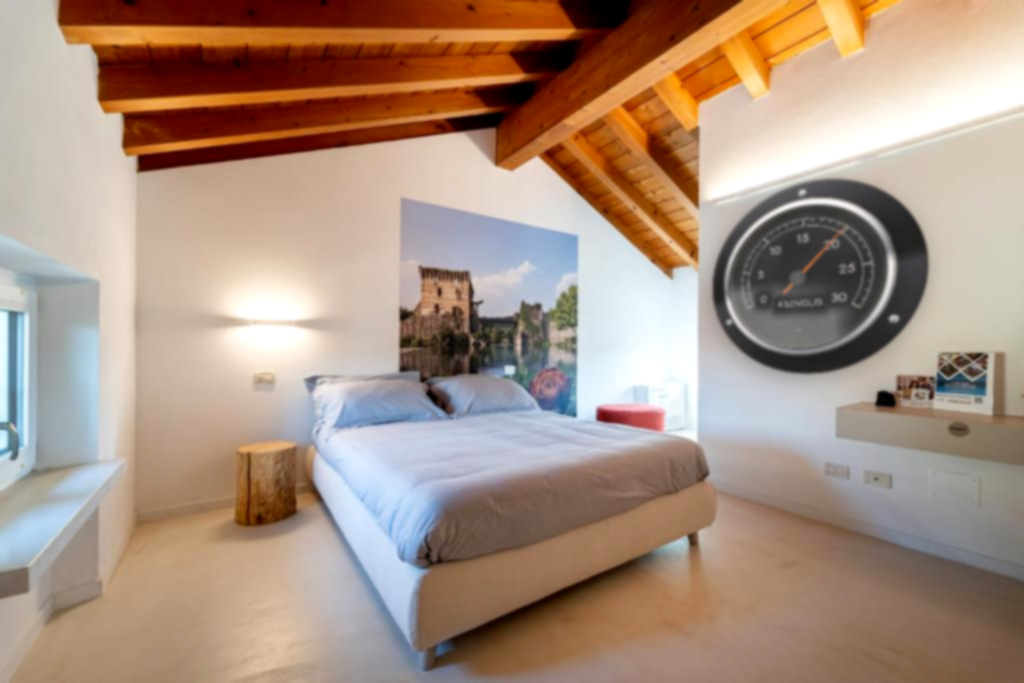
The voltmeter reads kV 20
